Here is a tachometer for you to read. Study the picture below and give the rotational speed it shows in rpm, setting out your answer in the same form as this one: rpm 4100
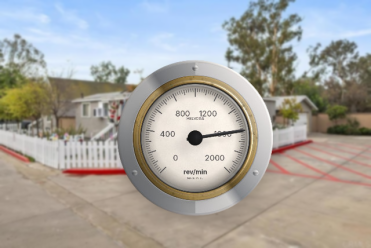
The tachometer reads rpm 1600
